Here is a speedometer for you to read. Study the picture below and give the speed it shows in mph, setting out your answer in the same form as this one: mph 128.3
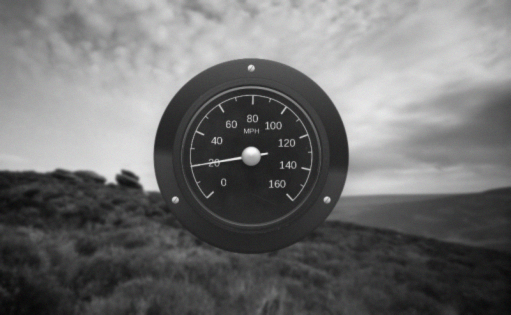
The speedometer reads mph 20
